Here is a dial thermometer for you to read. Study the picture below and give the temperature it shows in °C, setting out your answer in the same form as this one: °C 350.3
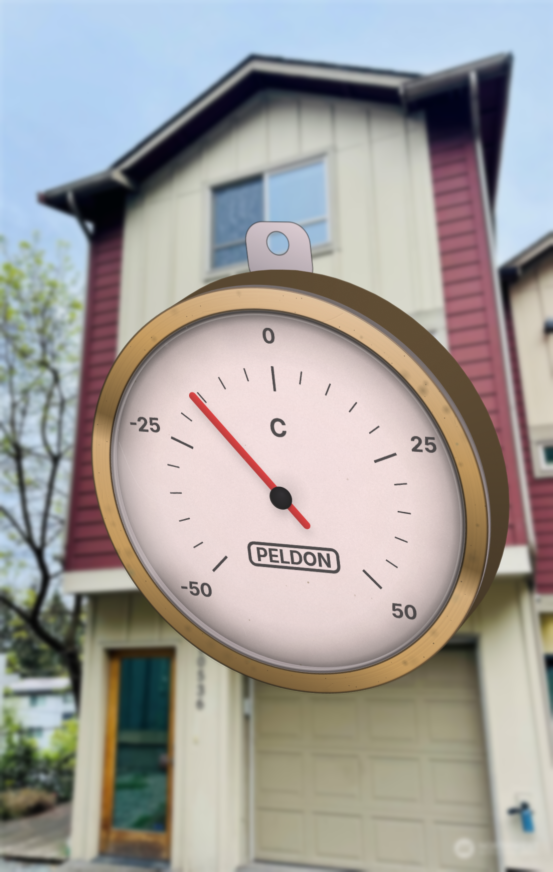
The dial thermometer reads °C -15
